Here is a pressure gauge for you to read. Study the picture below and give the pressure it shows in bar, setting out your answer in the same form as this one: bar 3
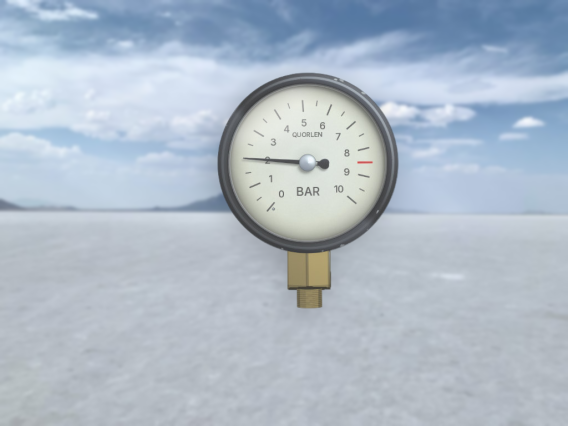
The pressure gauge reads bar 2
